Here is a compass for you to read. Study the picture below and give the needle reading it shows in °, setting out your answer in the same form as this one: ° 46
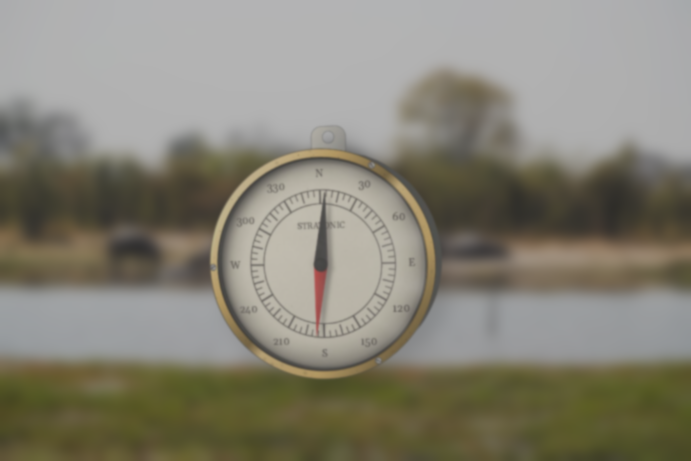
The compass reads ° 185
